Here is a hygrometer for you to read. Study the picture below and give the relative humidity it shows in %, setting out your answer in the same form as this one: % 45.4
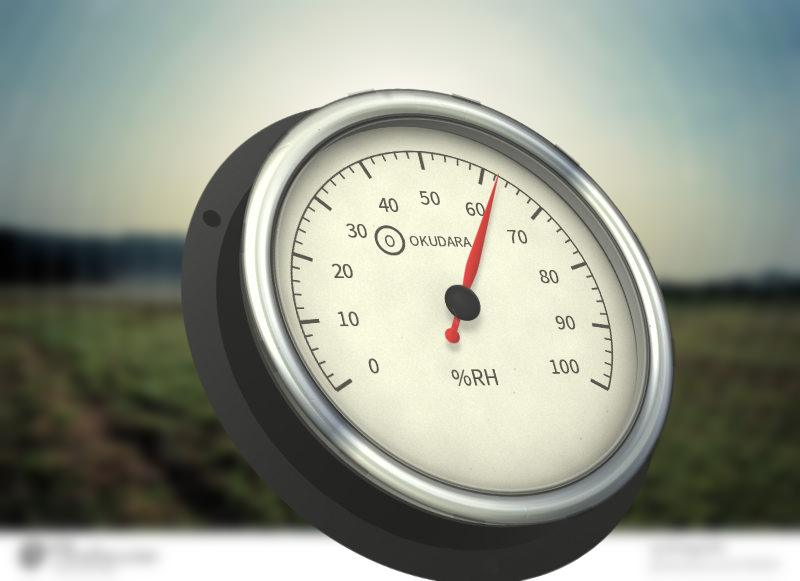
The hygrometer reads % 62
